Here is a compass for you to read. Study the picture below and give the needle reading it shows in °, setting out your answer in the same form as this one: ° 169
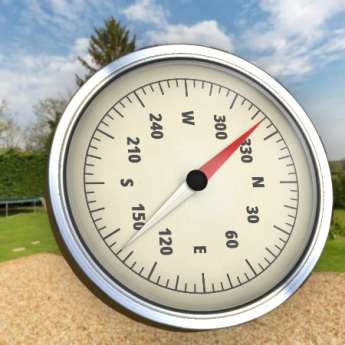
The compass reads ° 320
